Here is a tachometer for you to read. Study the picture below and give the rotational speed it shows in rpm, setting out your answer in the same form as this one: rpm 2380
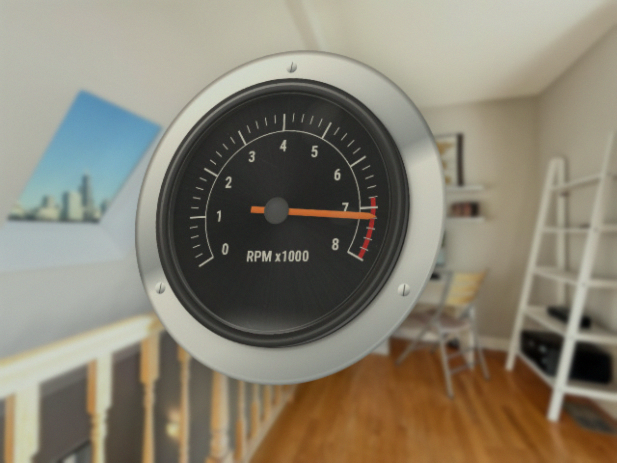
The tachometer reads rpm 7200
